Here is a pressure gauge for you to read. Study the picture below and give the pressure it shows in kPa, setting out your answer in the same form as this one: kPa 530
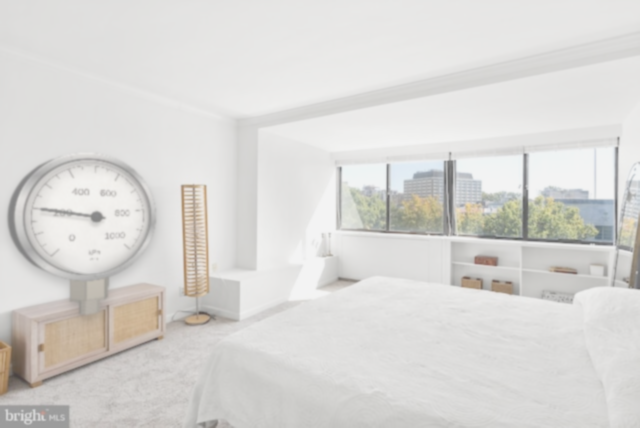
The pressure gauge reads kPa 200
